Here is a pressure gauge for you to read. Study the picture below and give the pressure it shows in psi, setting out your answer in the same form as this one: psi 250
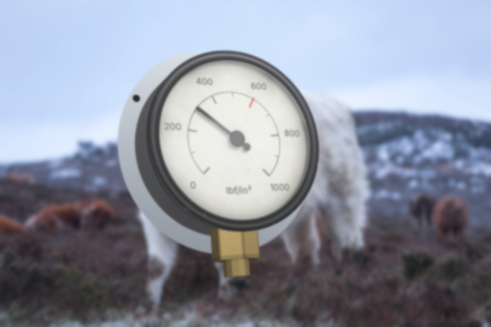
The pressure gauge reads psi 300
